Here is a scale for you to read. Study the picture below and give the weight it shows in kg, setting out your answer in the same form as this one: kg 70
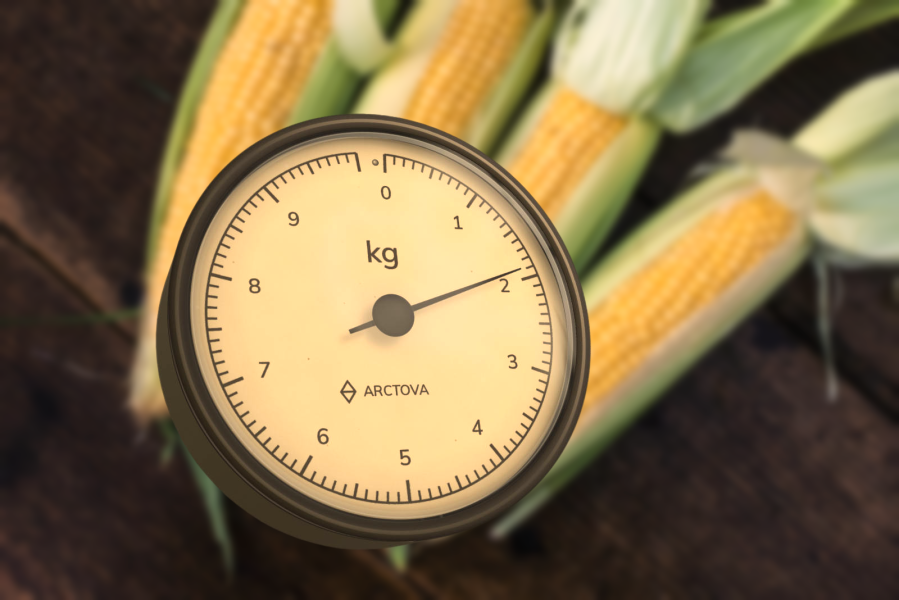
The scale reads kg 1.9
